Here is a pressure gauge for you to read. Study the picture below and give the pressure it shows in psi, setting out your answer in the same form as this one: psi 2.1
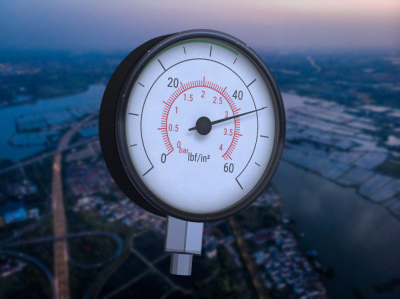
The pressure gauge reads psi 45
